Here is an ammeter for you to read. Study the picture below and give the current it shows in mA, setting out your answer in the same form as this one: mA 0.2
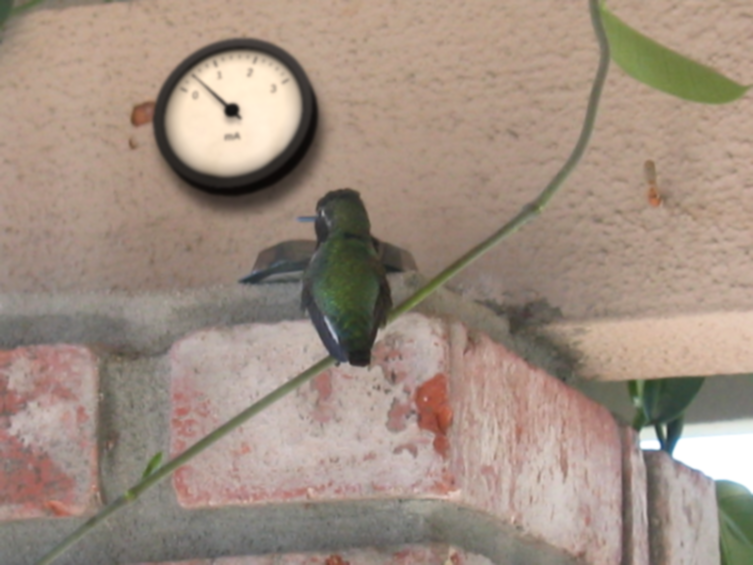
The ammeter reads mA 0.4
